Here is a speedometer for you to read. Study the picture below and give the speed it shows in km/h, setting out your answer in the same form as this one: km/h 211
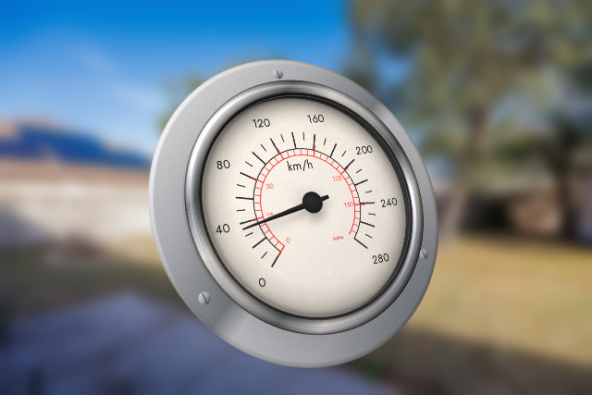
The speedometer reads km/h 35
